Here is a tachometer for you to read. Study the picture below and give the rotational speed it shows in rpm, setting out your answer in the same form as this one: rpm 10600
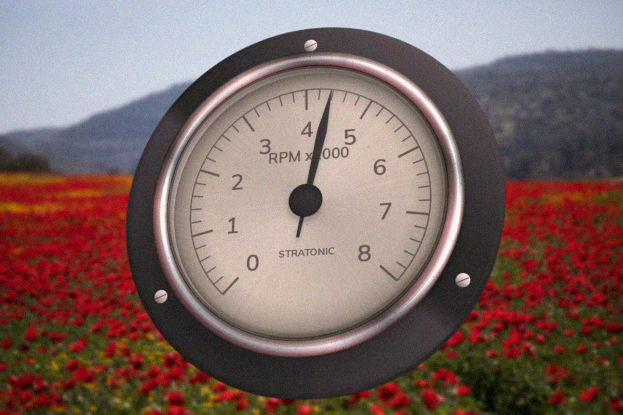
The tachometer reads rpm 4400
